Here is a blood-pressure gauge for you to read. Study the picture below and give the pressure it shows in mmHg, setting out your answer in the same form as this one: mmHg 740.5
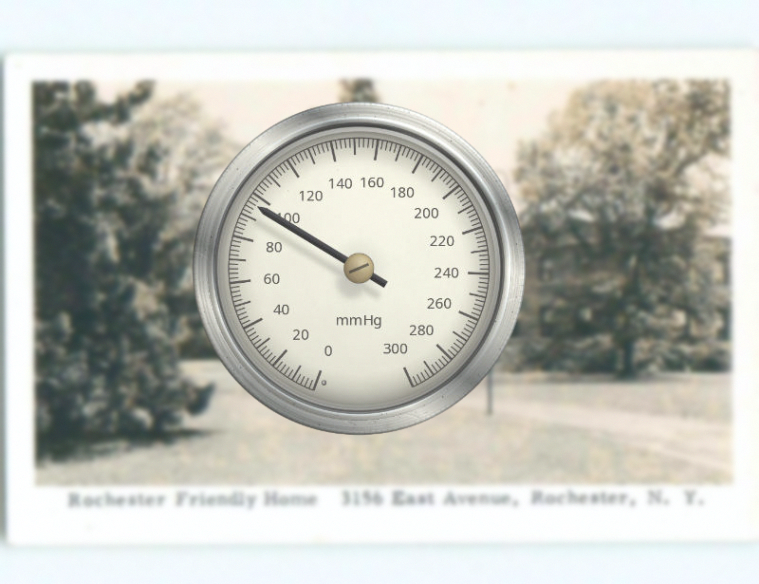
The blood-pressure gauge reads mmHg 96
